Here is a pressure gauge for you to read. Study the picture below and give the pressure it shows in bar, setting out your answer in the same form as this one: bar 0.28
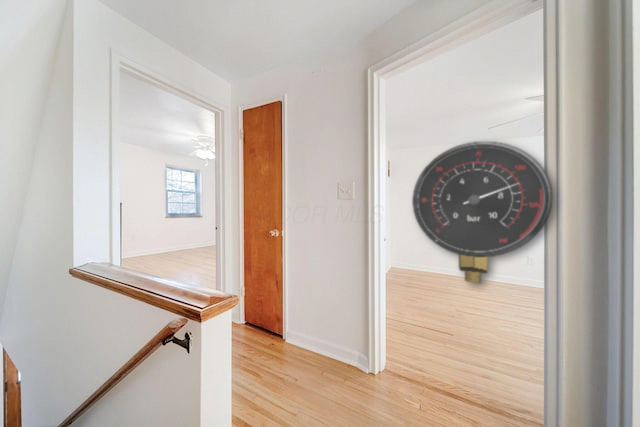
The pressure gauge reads bar 7.5
